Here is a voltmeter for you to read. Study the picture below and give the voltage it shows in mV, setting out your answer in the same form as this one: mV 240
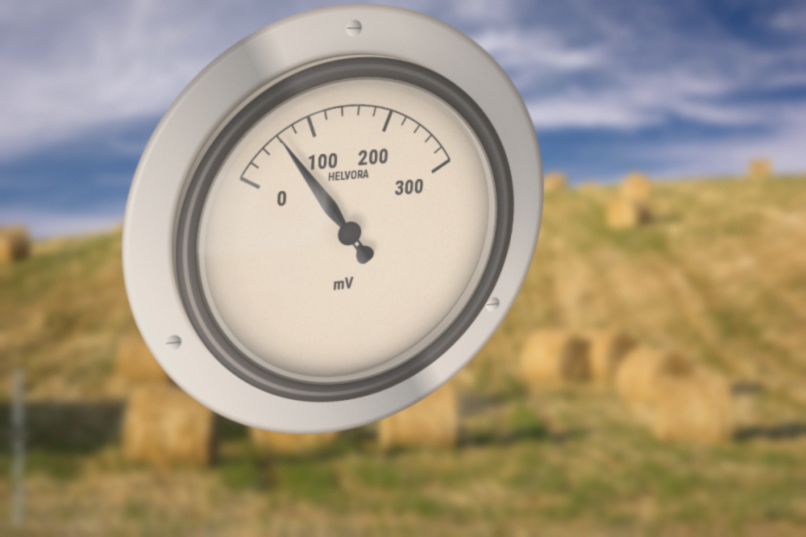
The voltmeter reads mV 60
